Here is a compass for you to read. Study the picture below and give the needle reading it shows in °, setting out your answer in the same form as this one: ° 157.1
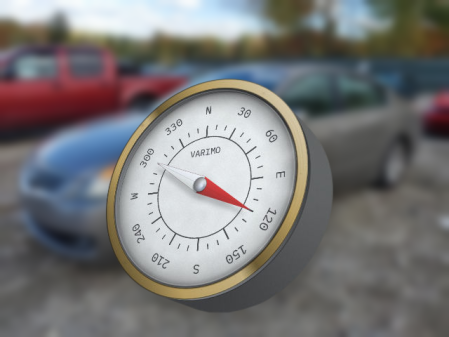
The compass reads ° 120
